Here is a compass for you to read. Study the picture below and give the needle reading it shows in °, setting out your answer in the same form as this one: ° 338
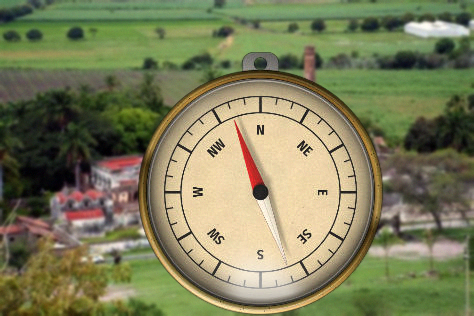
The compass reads ° 340
